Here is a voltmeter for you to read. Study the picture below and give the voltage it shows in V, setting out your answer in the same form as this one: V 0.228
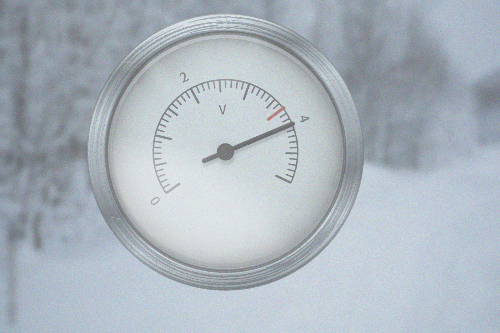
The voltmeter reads V 4
